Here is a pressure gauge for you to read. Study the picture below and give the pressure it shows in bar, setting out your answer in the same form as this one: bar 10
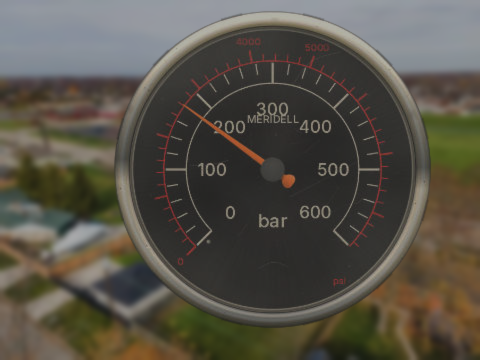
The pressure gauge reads bar 180
